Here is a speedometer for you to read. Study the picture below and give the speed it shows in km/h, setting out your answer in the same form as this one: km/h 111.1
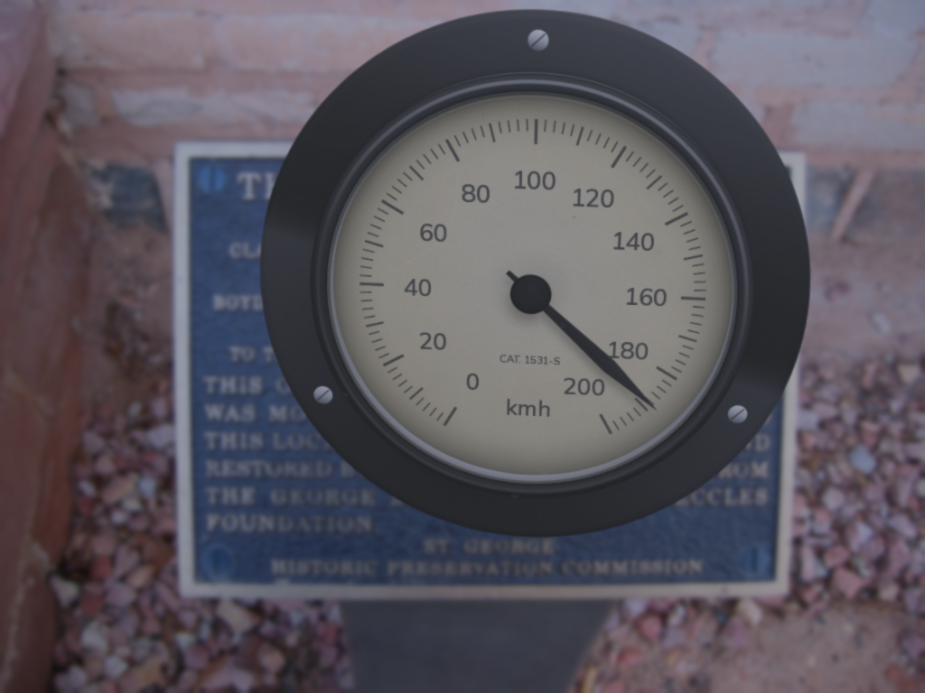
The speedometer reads km/h 188
